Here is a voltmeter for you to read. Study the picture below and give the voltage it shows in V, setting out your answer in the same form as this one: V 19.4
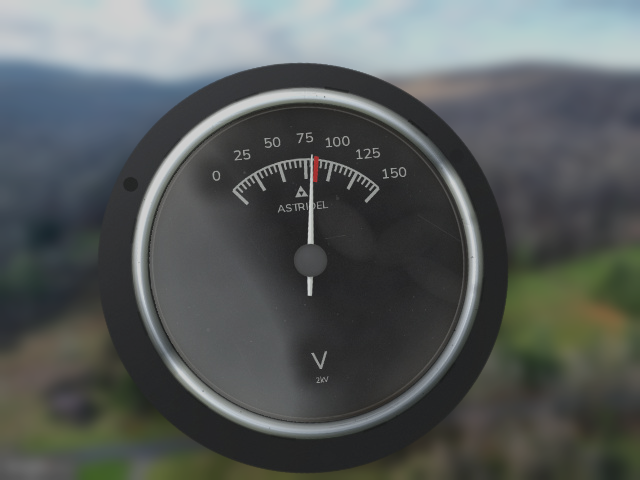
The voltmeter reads V 80
